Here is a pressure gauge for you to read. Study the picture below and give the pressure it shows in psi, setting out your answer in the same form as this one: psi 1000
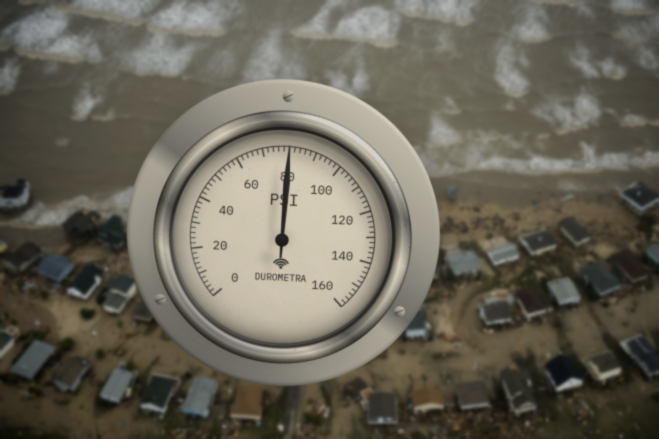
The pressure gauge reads psi 80
